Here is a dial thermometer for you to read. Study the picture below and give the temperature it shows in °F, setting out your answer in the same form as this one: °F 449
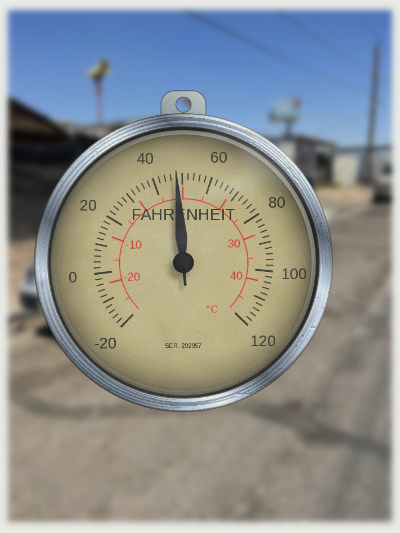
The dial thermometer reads °F 48
